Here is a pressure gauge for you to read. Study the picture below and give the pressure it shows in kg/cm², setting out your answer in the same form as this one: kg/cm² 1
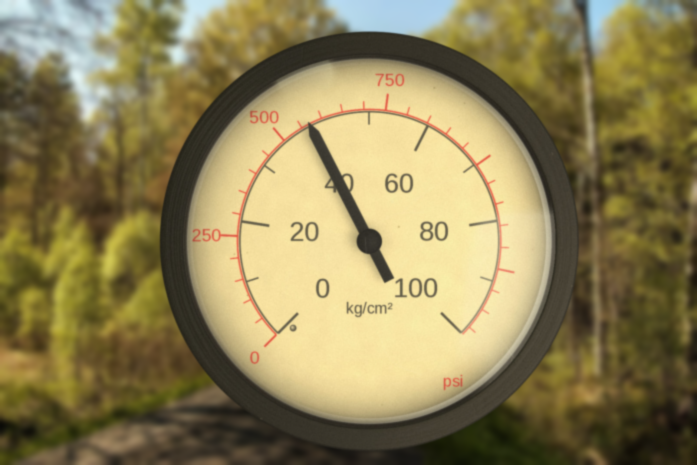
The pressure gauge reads kg/cm² 40
